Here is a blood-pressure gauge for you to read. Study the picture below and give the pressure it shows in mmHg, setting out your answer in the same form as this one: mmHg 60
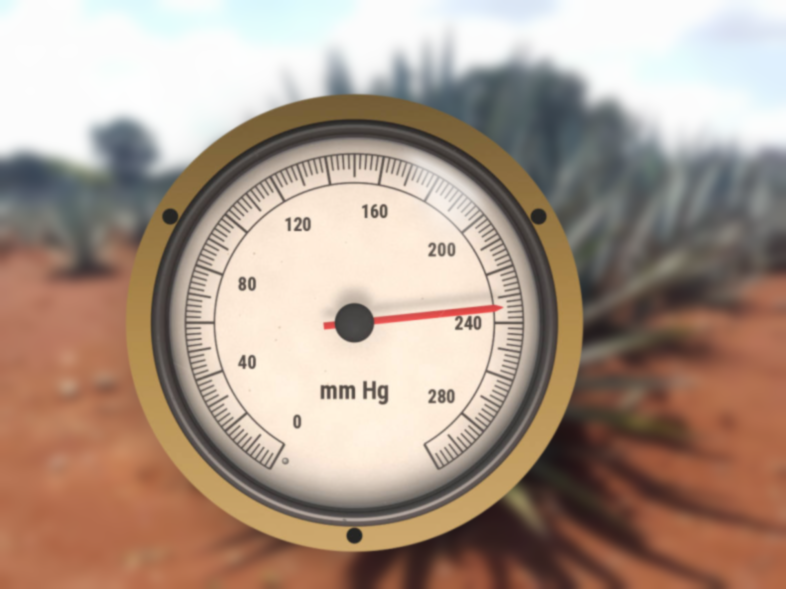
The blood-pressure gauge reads mmHg 234
